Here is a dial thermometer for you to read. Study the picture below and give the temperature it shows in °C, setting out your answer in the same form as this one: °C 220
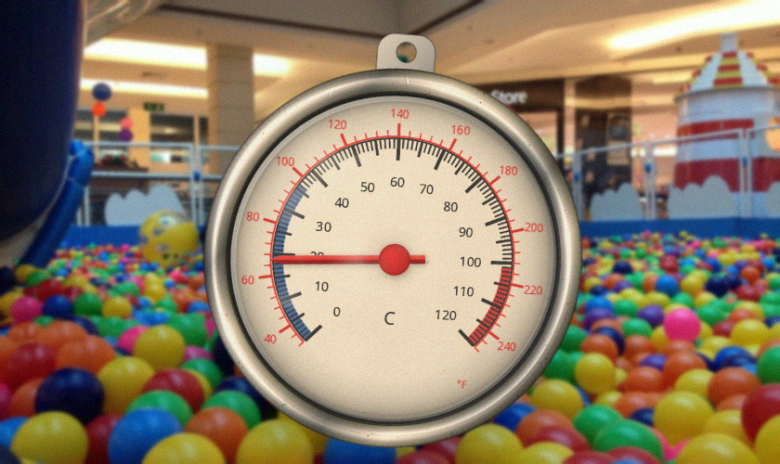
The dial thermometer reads °C 19
